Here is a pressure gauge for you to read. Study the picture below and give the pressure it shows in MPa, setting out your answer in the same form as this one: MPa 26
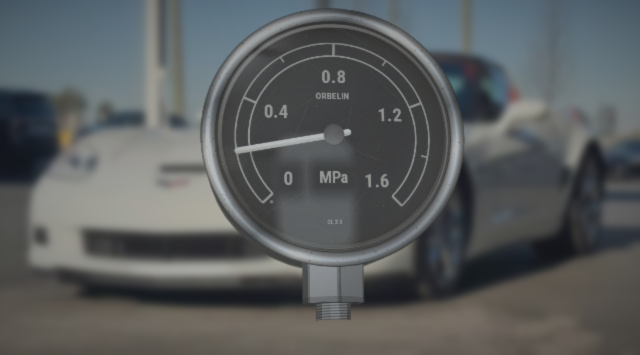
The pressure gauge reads MPa 0.2
